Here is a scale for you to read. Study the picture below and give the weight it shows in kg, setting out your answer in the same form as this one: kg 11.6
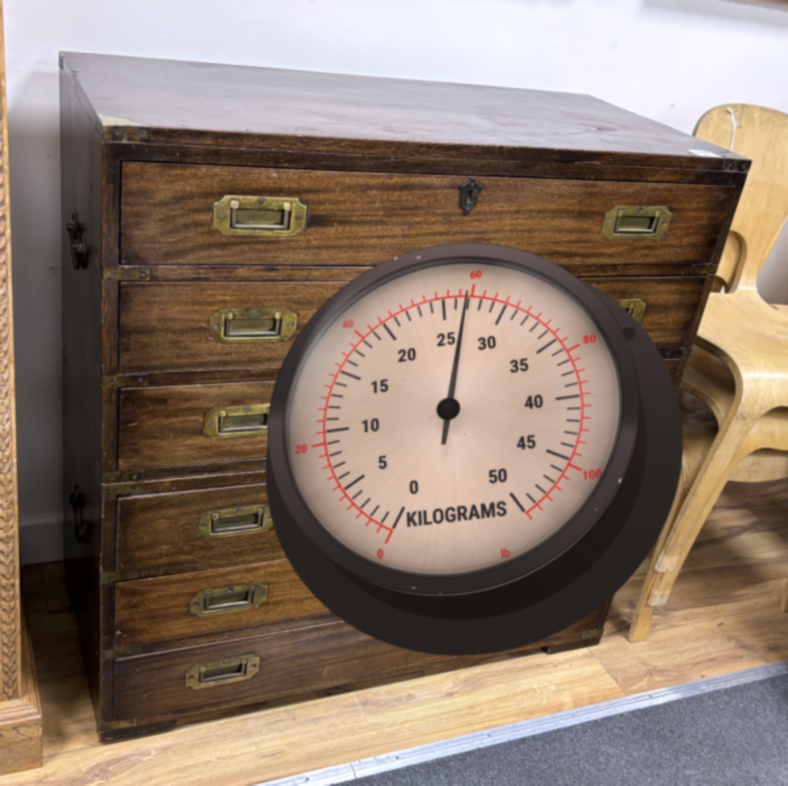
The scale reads kg 27
